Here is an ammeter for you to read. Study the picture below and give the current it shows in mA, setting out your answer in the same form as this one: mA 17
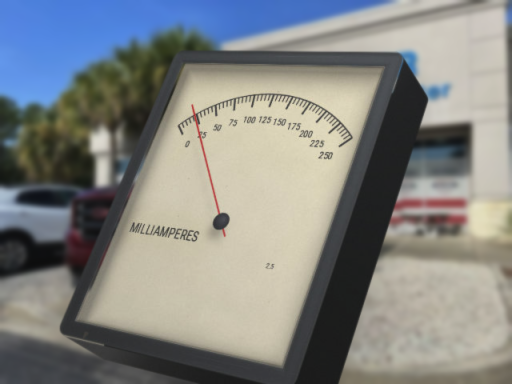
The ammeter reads mA 25
